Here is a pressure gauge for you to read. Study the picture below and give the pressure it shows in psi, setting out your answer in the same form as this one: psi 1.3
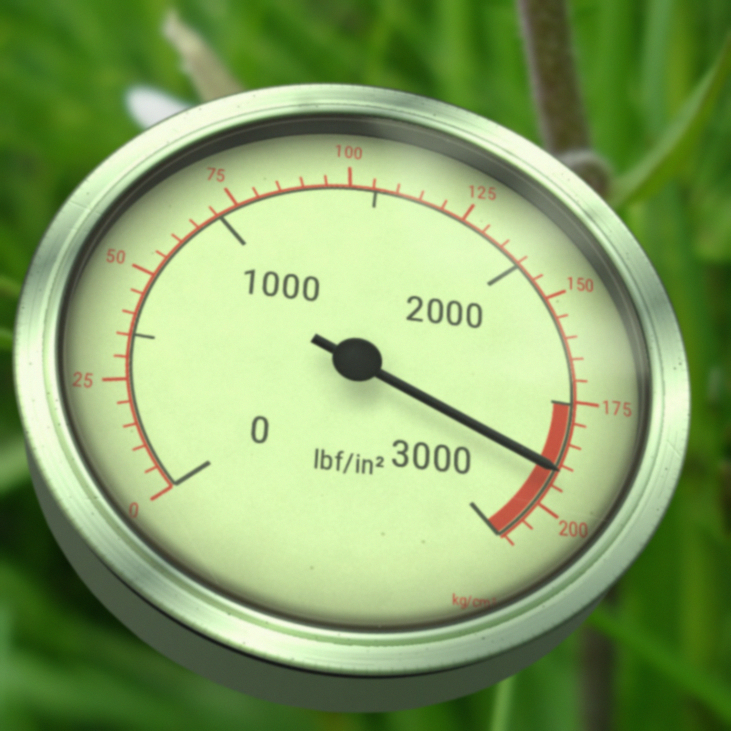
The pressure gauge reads psi 2750
